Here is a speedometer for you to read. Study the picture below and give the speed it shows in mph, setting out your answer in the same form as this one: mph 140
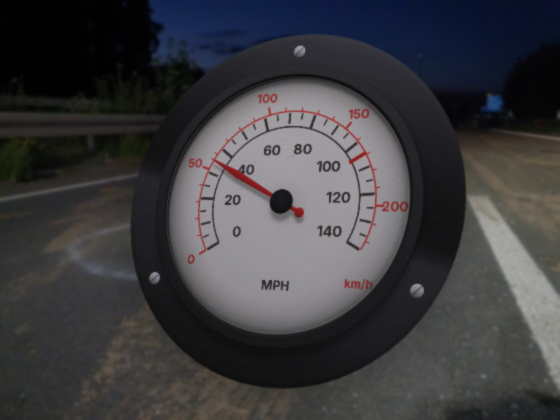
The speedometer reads mph 35
